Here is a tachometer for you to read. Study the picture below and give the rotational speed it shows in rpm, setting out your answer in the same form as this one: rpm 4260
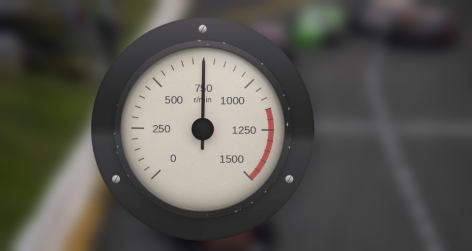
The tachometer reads rpm 750
